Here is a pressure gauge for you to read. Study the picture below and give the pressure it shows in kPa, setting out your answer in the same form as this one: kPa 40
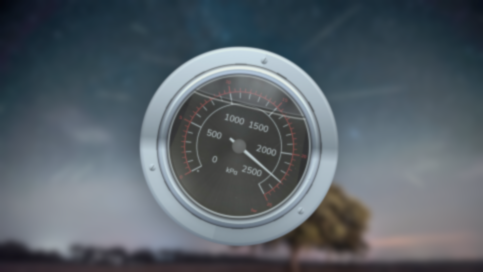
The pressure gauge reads kPa 2300
